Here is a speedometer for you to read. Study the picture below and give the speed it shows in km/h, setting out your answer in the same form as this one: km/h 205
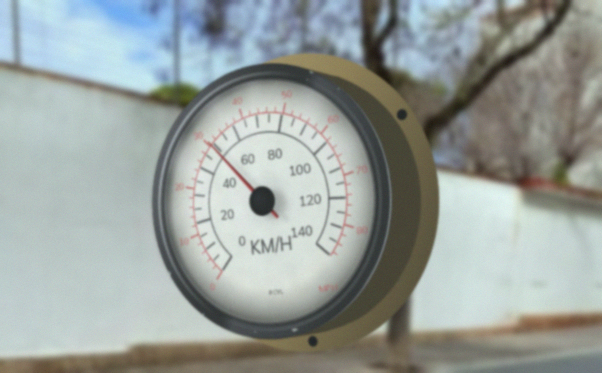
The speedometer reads km/h 50
